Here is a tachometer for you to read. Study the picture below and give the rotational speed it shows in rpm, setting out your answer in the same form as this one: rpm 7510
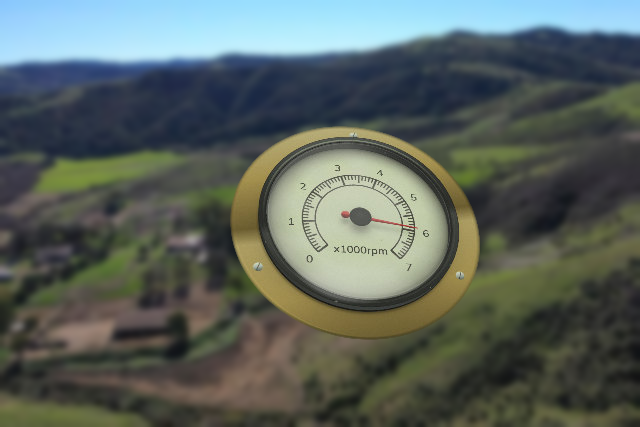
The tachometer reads rpm 6000
